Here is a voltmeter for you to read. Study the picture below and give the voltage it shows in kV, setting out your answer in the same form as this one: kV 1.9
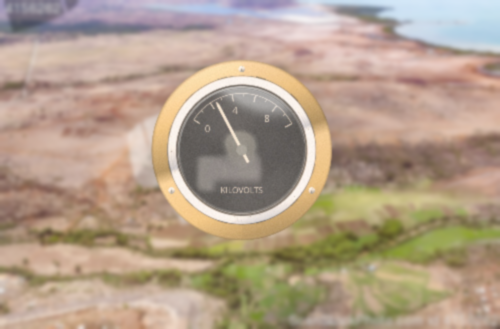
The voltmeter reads kV 2.5
